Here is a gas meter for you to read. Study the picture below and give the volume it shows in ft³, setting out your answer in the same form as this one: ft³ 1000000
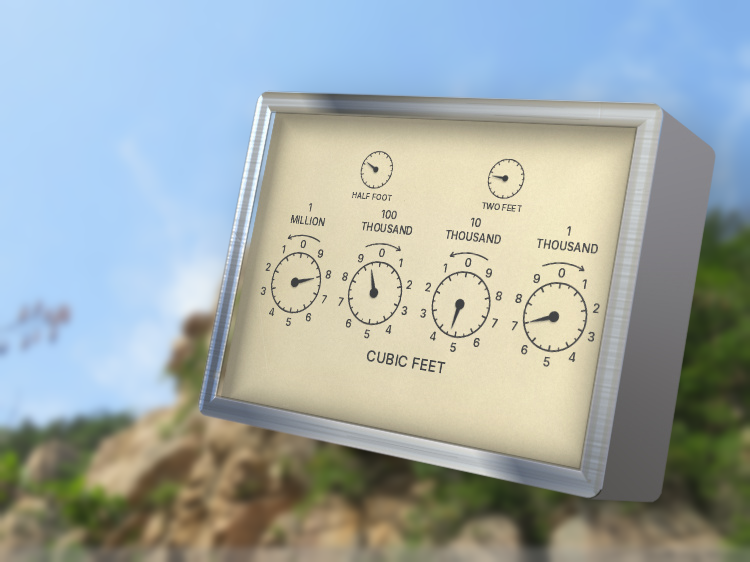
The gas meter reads ft³ 794700
